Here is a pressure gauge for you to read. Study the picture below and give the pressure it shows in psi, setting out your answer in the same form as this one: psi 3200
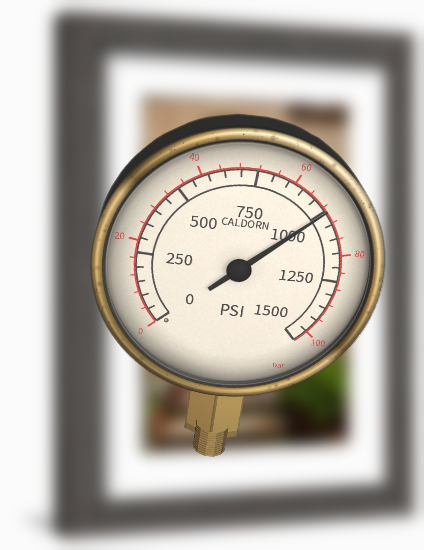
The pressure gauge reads psi 1000
